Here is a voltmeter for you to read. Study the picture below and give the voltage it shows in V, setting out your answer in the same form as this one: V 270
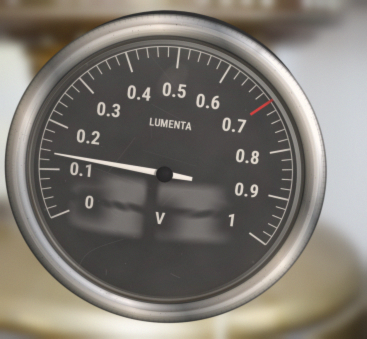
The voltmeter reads V 0.14
